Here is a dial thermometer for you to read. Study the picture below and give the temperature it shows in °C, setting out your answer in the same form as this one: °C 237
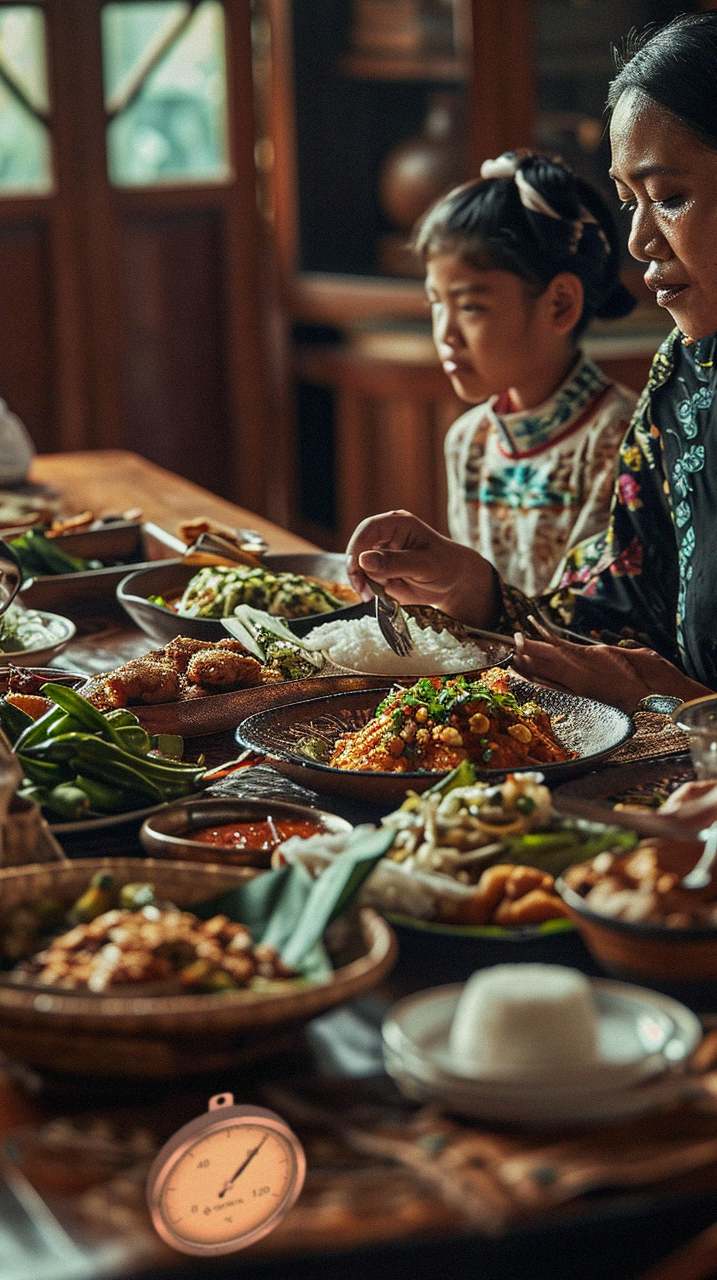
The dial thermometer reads °C 80
